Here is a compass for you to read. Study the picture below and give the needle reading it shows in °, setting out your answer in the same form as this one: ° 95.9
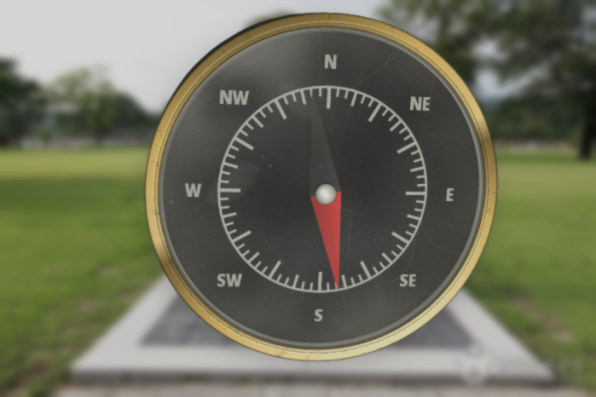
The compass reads ° 170
